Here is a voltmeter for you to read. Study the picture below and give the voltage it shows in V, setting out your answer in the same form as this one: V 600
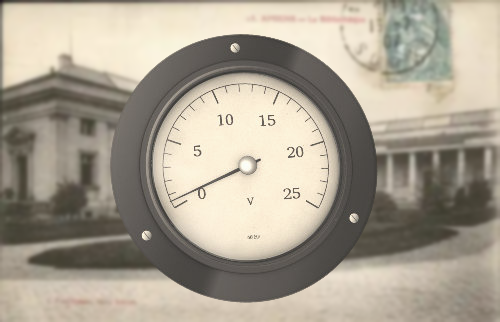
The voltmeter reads V 0.5
